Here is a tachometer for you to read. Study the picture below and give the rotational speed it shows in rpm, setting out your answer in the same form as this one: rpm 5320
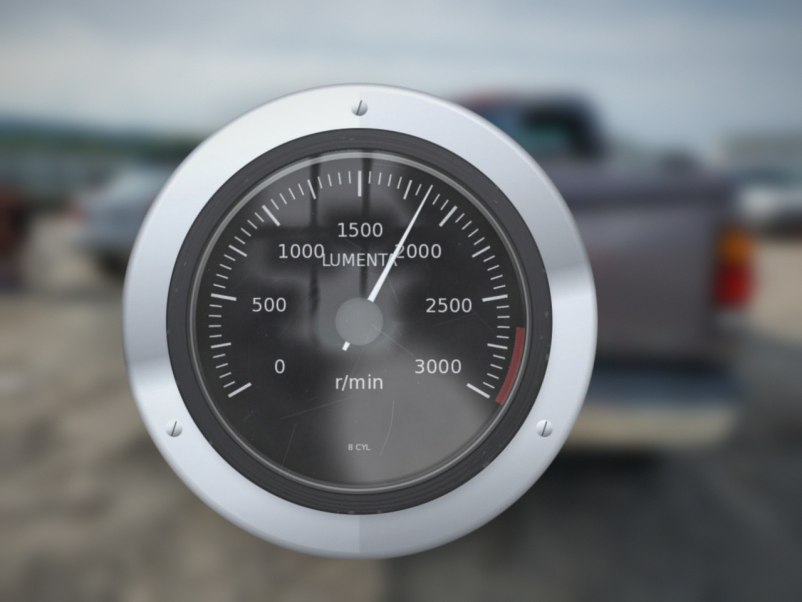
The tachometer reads rpm 1850
